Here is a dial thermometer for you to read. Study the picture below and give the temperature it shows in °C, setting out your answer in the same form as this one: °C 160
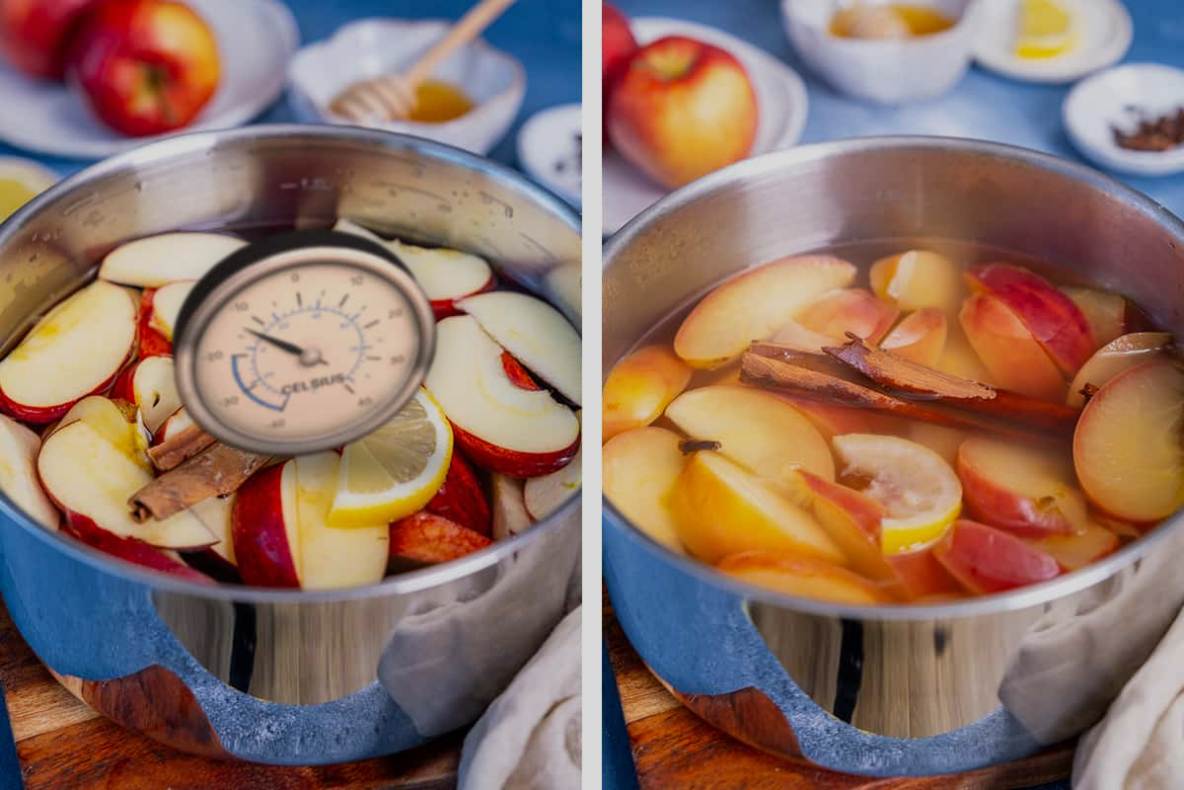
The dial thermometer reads °C -12.5
